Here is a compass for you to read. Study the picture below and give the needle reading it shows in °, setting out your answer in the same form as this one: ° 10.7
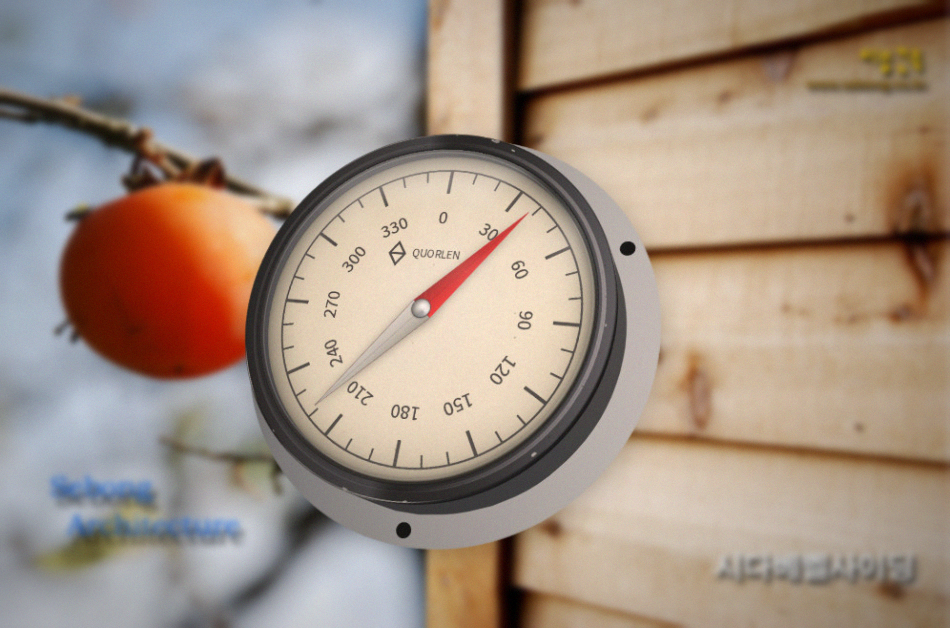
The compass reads ° 40
